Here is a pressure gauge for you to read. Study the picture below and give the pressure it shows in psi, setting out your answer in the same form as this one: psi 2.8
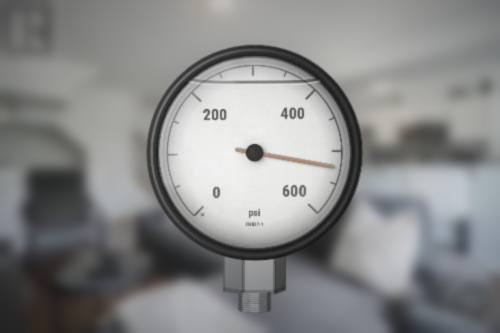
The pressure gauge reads psi 525
